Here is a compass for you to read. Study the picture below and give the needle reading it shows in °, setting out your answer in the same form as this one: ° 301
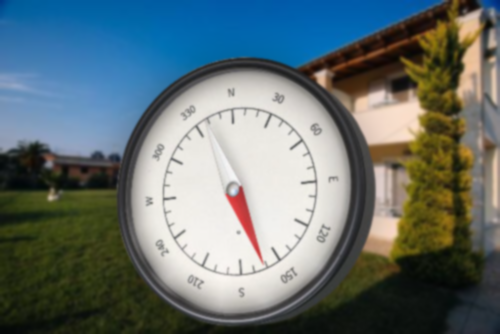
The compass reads ° 160
